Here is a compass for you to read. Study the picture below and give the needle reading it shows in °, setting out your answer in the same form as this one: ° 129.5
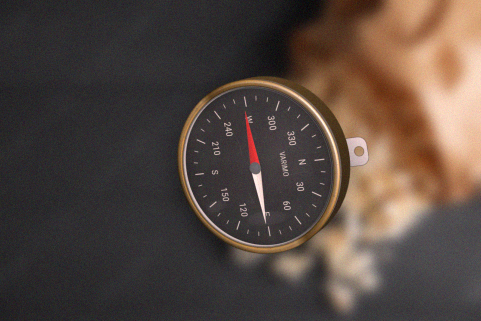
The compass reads ° 270
